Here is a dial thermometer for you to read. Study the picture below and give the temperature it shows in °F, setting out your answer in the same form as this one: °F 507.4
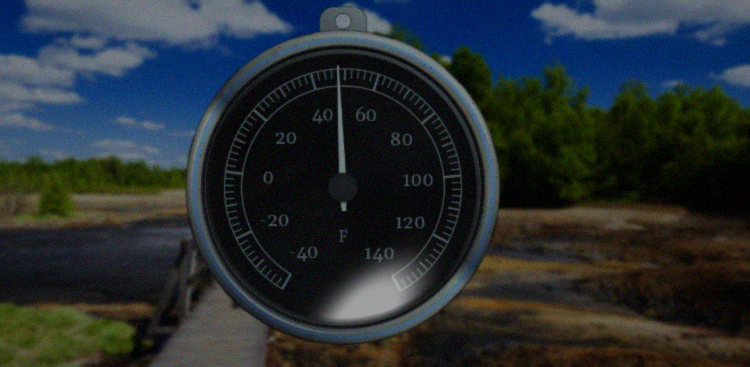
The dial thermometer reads °F 48
